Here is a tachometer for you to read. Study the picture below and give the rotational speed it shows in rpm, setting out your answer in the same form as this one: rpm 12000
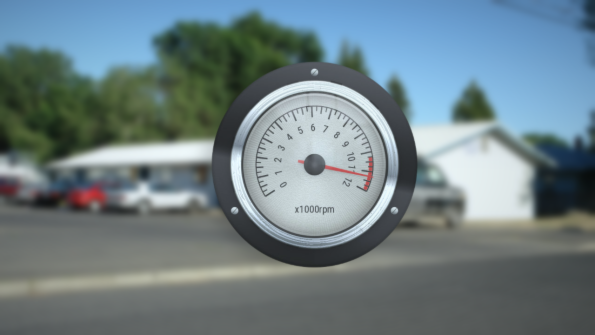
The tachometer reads rpm 11250
